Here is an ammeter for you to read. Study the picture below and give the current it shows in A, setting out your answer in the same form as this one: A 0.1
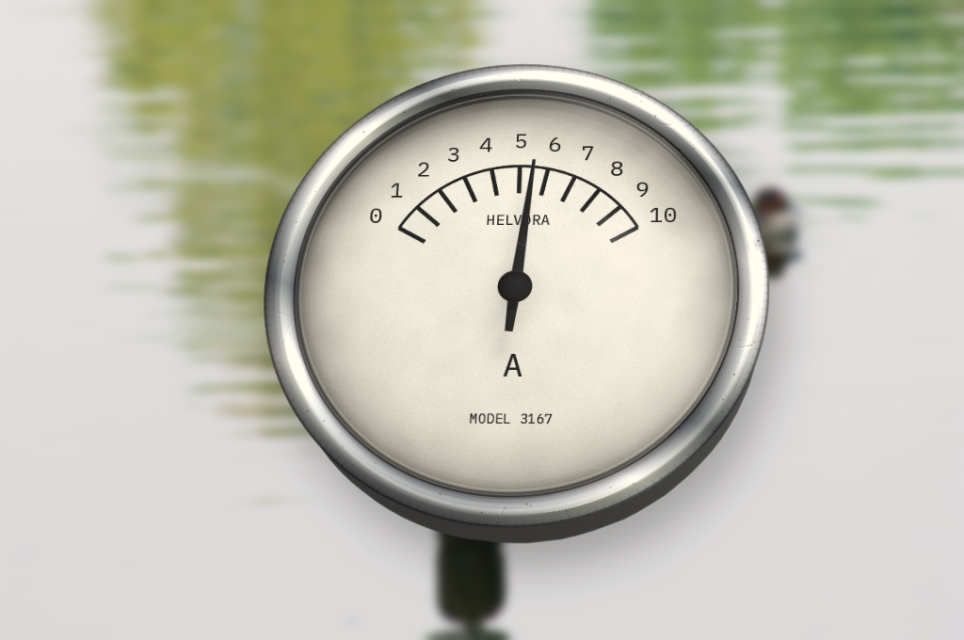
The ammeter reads A 5.5
